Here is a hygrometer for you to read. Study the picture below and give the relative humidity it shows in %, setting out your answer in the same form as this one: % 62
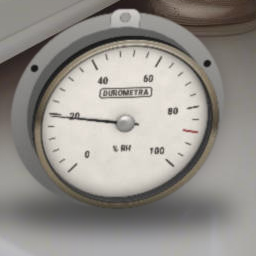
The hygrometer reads % 20
